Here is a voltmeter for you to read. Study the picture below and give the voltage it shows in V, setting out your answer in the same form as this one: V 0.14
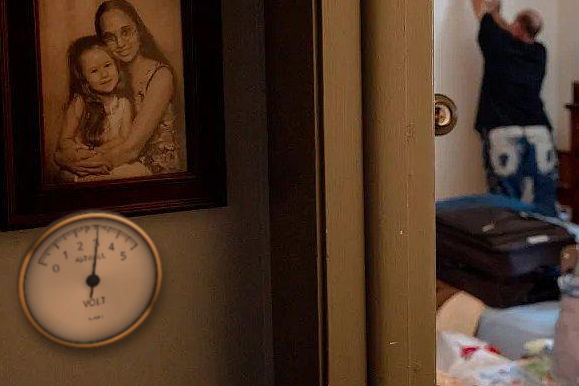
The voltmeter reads V 3
